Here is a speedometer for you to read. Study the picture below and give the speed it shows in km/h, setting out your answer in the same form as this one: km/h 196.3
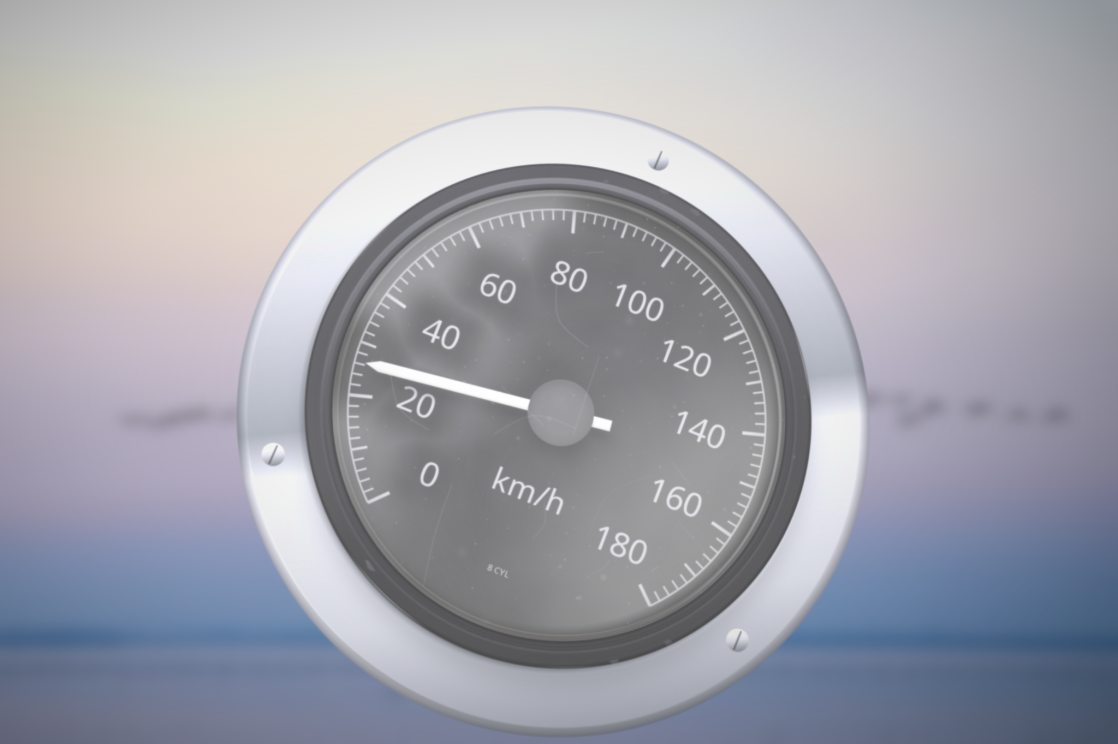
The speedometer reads km/h 26
